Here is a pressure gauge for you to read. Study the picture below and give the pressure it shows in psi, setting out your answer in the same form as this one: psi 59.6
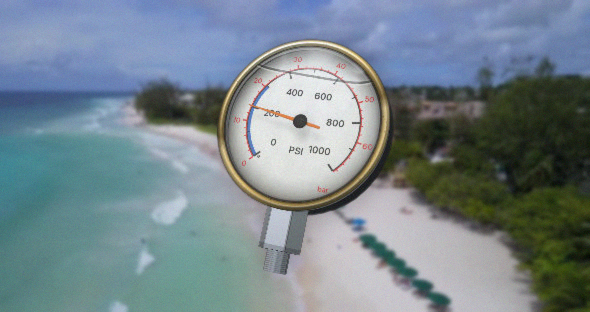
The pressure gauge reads psi 200
